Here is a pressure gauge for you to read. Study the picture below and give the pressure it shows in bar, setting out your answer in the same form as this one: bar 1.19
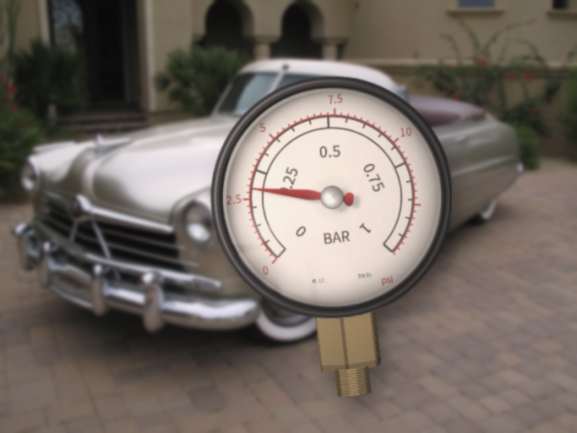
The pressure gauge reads bar 0.2
